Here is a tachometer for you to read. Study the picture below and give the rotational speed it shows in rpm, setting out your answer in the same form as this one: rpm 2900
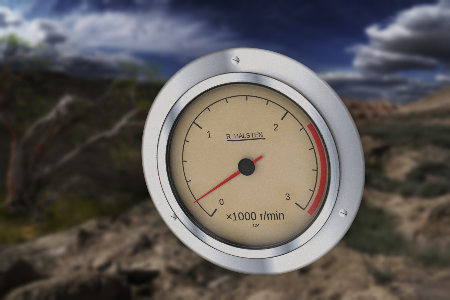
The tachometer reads rpm 200
